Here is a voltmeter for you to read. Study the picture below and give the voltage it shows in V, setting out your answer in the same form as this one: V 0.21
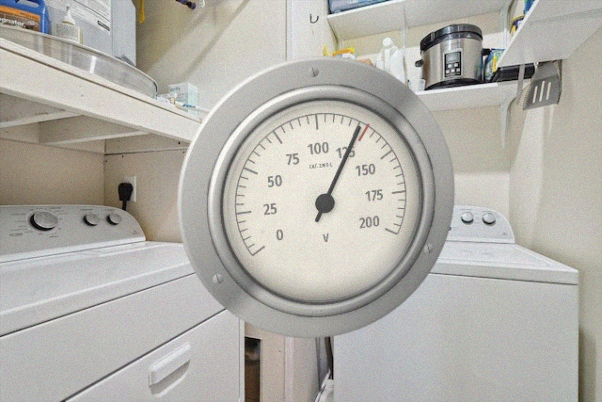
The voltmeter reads V 125
